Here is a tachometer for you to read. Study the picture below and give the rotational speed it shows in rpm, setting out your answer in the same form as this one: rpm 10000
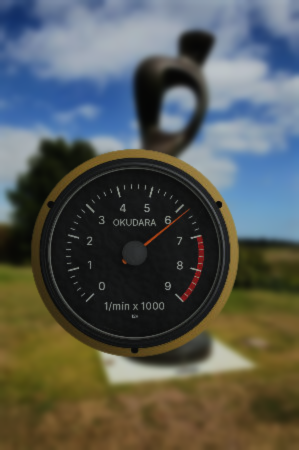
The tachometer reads rpm 6200
